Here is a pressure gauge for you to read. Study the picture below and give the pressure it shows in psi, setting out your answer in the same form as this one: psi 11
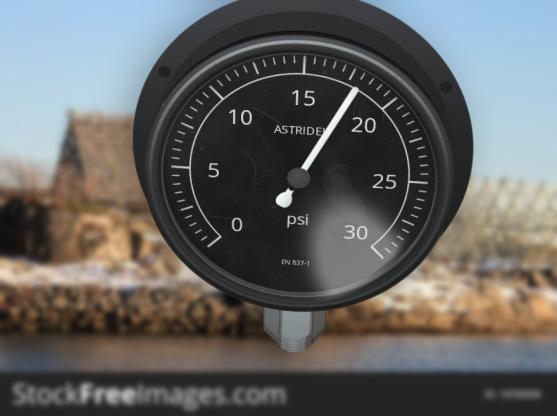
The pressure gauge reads psi 18
